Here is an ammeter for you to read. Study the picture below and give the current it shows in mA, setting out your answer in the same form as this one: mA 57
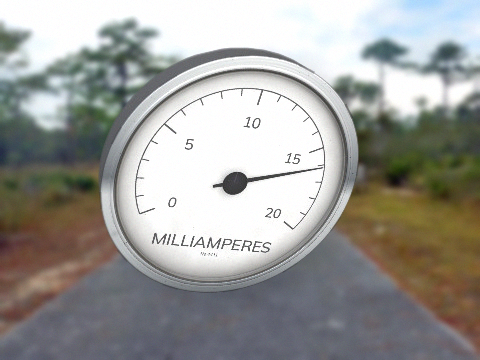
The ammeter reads mA 16
